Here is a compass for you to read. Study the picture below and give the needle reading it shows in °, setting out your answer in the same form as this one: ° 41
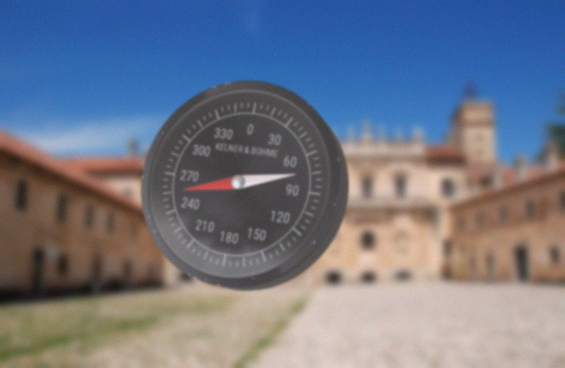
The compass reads ° 255
